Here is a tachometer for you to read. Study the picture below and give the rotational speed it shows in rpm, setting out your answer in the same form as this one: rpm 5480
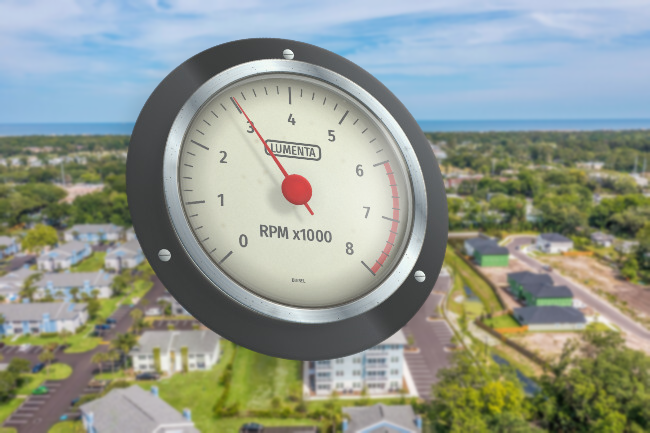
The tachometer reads rpm 3000
